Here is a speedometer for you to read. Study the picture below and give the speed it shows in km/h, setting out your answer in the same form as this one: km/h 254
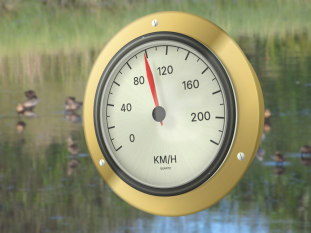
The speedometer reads km/h 100
